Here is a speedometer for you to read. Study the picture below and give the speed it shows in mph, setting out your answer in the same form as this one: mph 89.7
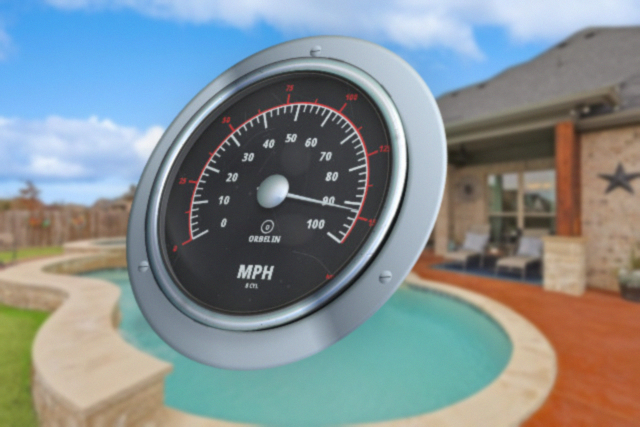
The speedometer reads mph 92
